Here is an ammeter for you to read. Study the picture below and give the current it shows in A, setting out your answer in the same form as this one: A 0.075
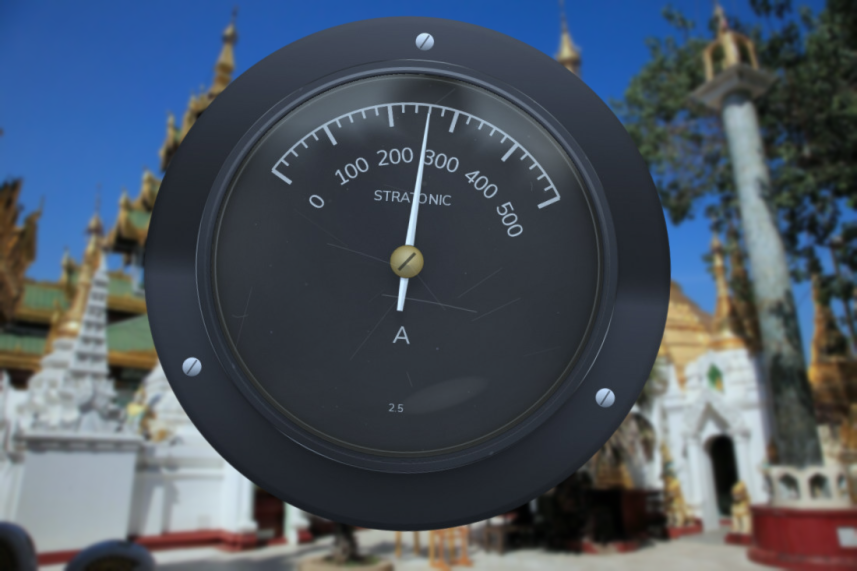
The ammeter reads A 260
